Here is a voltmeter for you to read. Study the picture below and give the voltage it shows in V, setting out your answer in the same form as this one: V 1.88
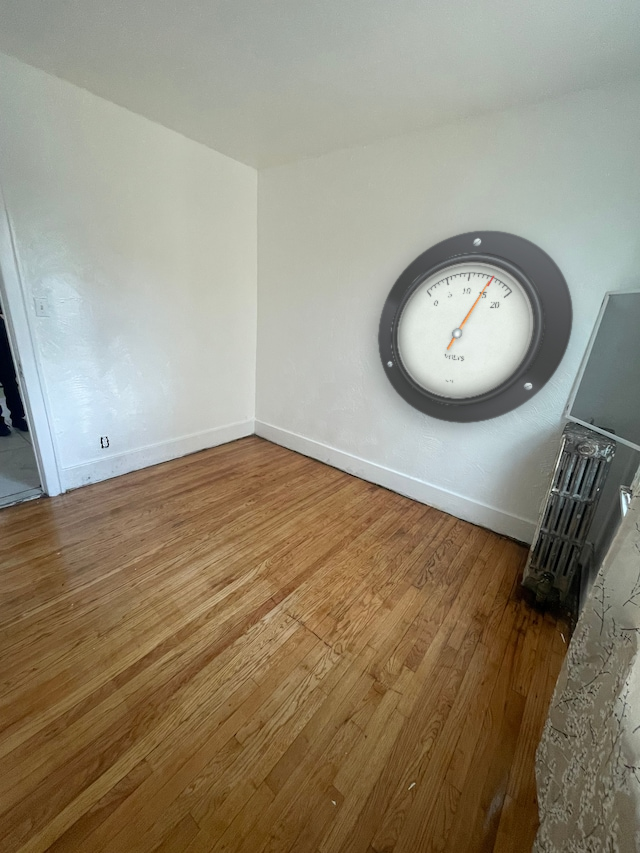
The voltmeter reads V 15
